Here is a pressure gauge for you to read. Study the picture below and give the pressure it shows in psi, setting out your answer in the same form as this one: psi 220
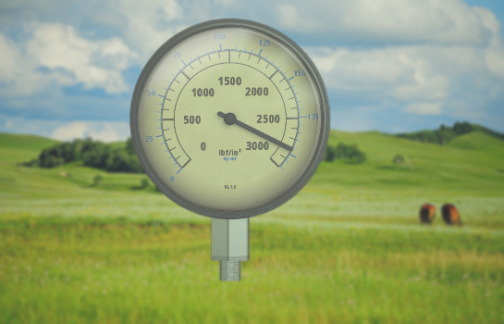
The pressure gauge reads psi 2800
